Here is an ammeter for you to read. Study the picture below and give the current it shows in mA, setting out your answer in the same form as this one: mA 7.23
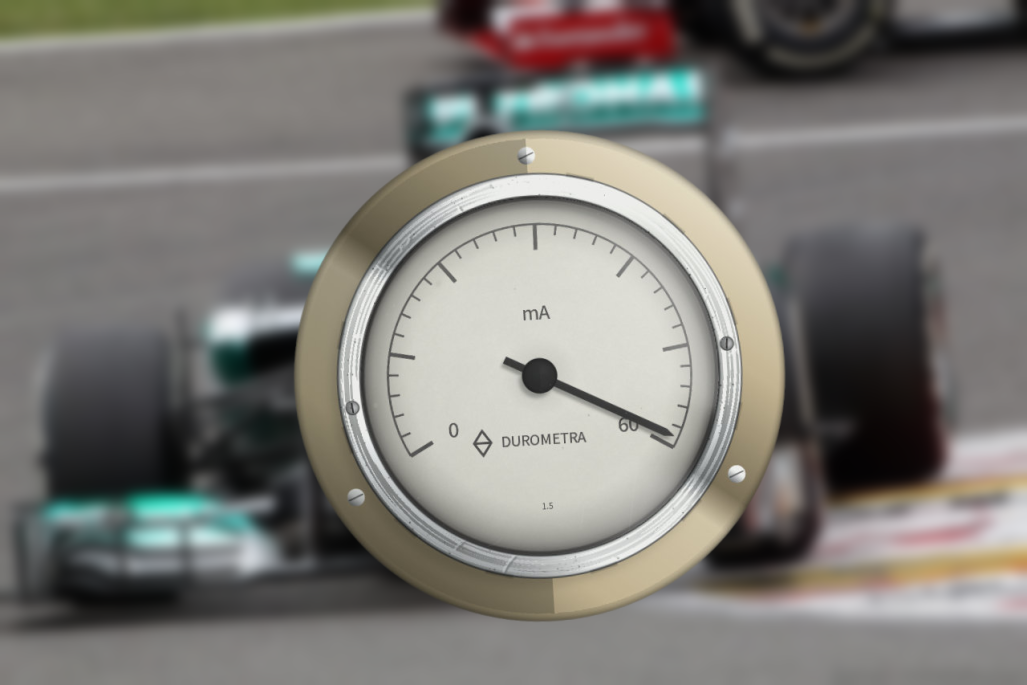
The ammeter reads mA 59
